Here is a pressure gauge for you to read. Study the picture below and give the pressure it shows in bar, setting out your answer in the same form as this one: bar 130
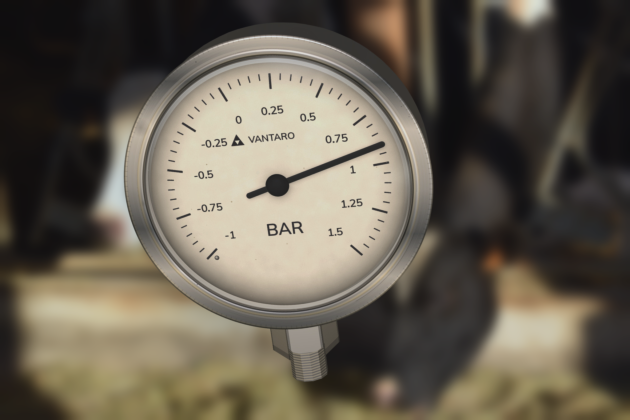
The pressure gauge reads bar 0.9
